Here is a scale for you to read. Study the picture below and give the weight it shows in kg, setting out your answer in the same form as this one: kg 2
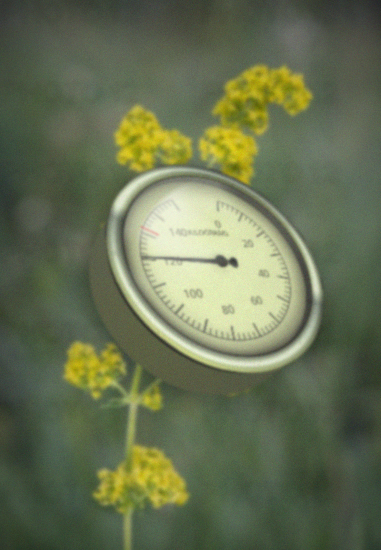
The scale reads kg 120
